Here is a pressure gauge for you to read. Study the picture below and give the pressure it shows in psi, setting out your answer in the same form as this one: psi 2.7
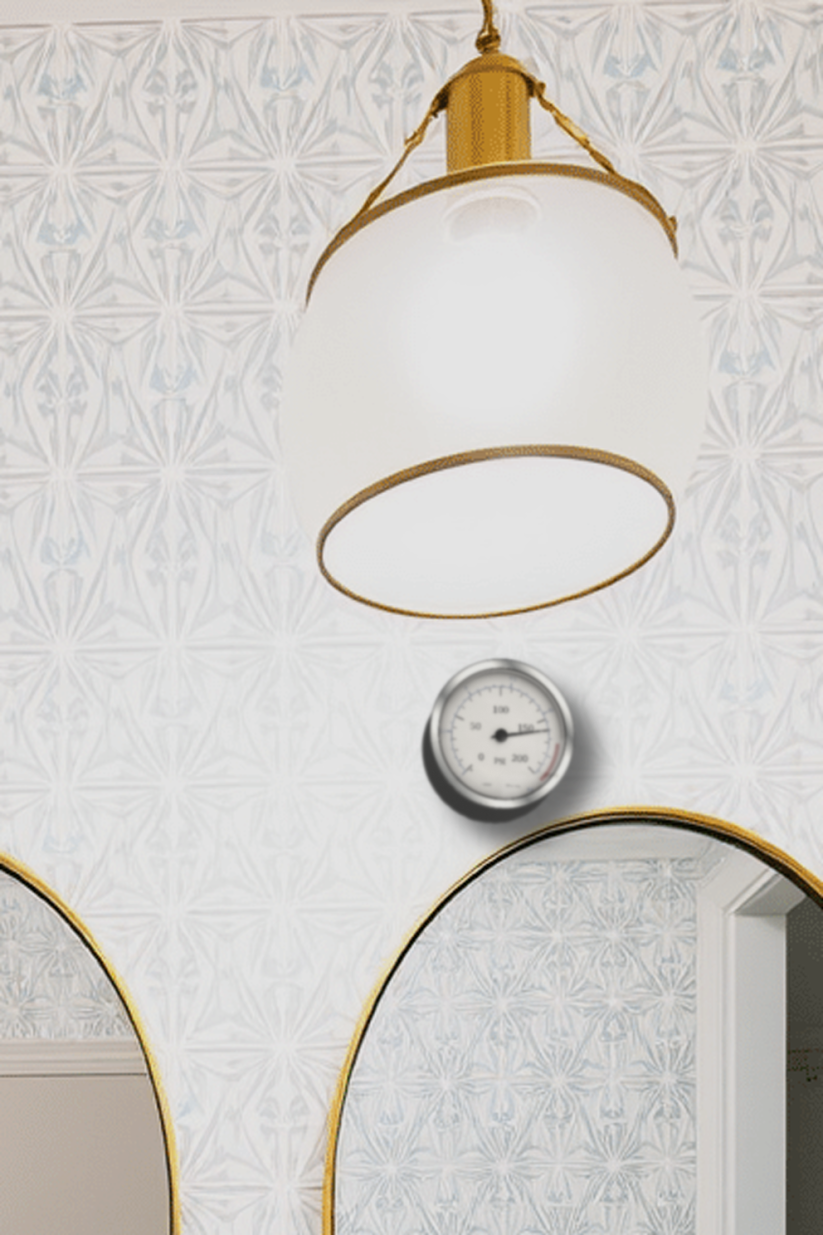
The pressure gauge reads psi 160
